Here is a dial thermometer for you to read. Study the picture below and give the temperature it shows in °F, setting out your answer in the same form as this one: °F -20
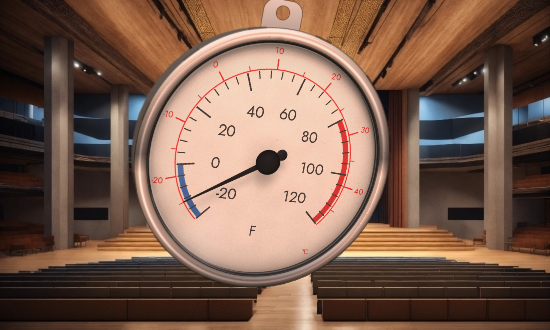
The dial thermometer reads °F -12
